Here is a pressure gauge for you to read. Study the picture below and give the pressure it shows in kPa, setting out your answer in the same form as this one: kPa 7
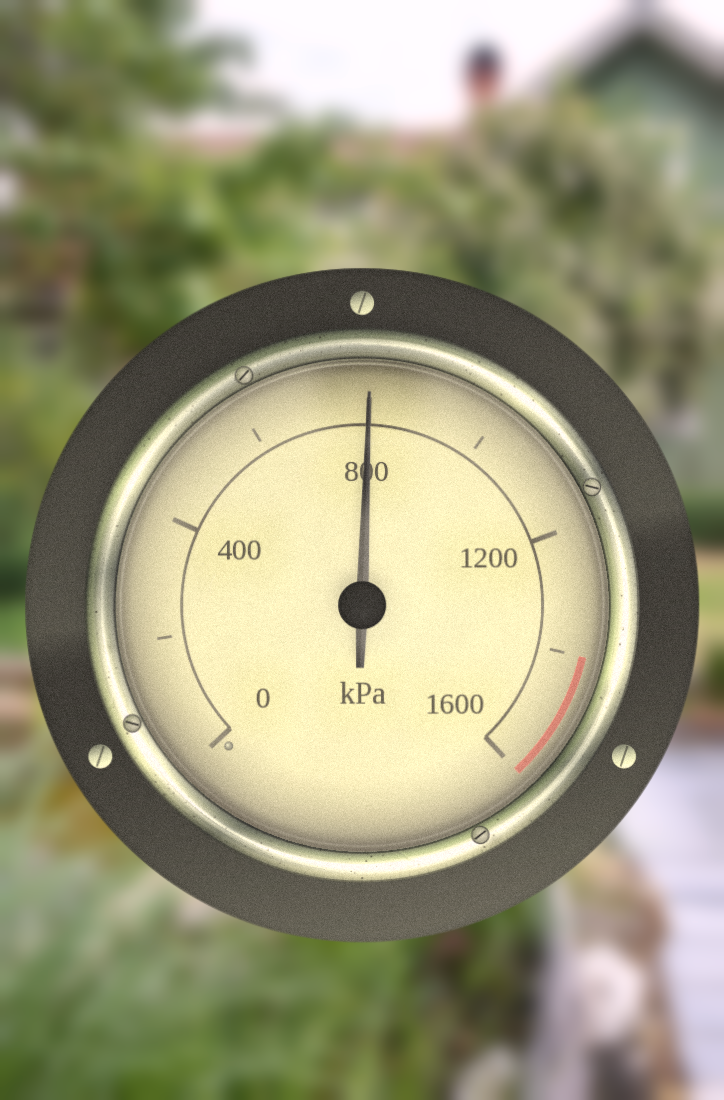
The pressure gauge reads kPa 800
